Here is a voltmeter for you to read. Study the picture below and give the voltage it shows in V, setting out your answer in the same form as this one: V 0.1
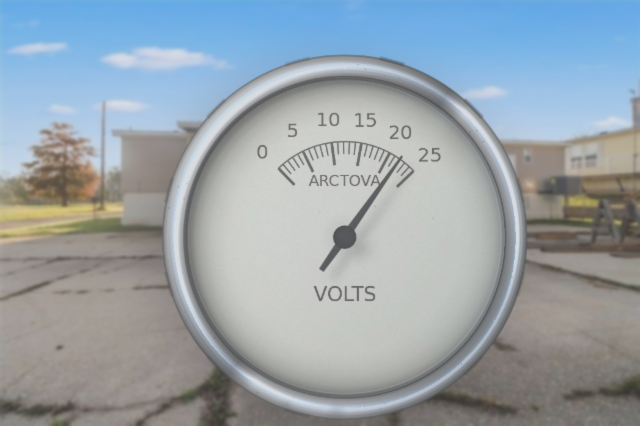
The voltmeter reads V 22
